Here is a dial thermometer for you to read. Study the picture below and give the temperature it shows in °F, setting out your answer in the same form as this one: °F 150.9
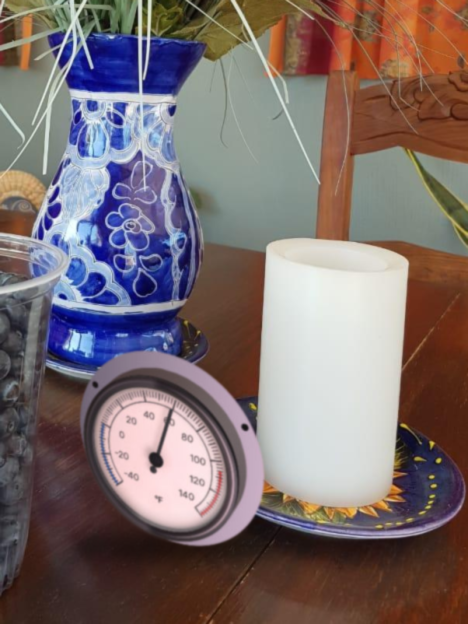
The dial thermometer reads °F 60
